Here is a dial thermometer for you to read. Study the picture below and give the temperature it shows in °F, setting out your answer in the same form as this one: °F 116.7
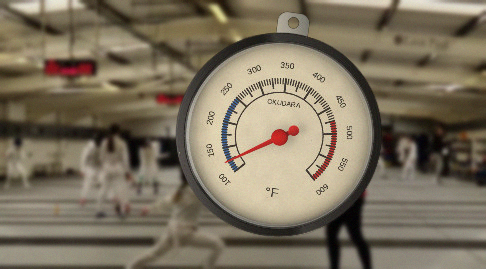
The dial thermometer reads °F 125
